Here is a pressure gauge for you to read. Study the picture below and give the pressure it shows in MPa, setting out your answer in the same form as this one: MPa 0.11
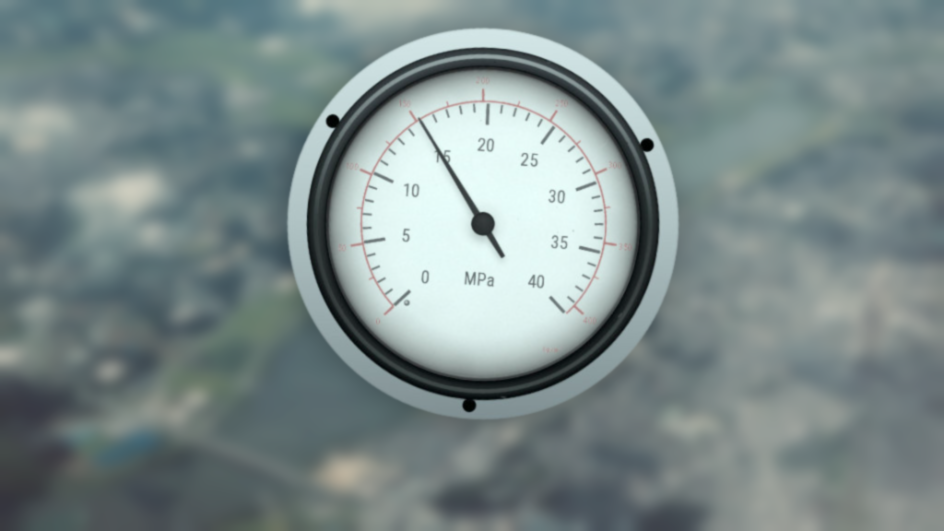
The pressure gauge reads MPa 15
